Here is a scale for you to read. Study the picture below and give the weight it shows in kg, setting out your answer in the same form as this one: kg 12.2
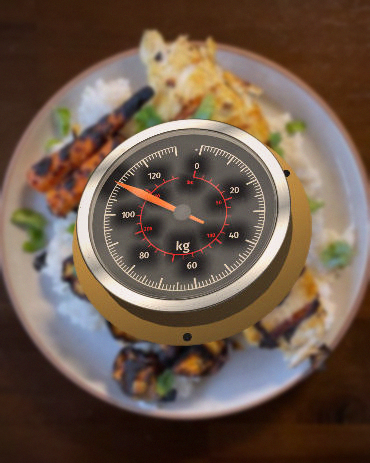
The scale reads kg 110
